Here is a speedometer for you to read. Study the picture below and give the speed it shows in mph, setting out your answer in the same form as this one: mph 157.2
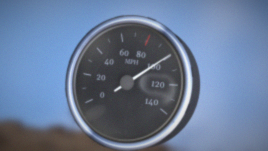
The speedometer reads mph 100
